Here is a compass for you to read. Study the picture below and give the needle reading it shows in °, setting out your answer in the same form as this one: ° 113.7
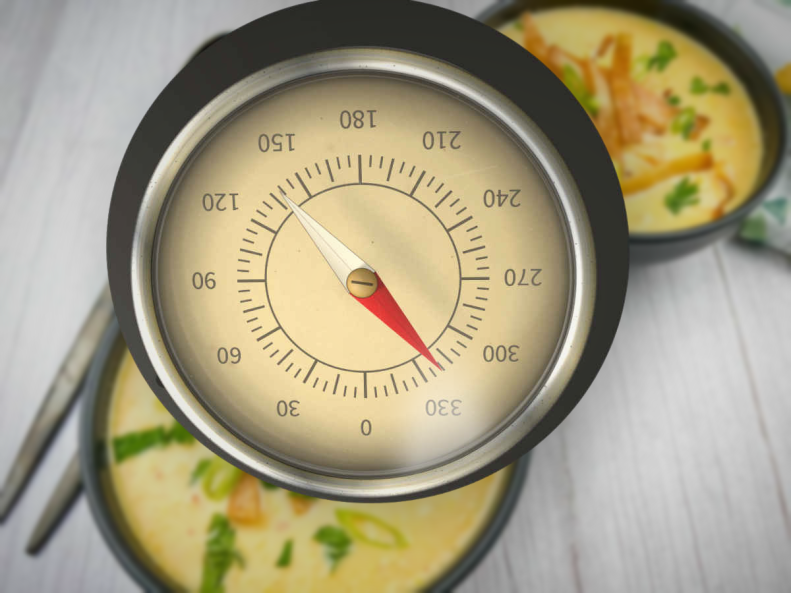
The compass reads ° 320
